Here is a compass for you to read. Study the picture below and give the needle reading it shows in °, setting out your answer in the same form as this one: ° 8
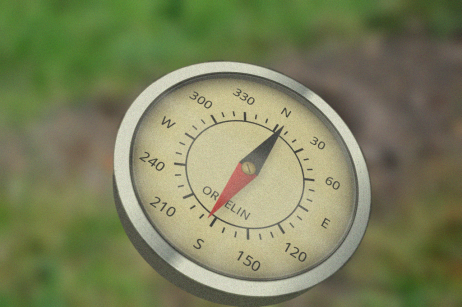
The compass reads ° 185
